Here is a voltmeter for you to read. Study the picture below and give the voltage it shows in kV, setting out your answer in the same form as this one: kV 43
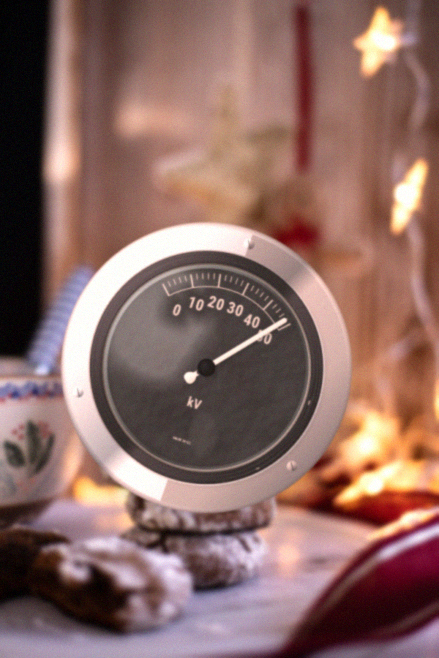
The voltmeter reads kV 48
